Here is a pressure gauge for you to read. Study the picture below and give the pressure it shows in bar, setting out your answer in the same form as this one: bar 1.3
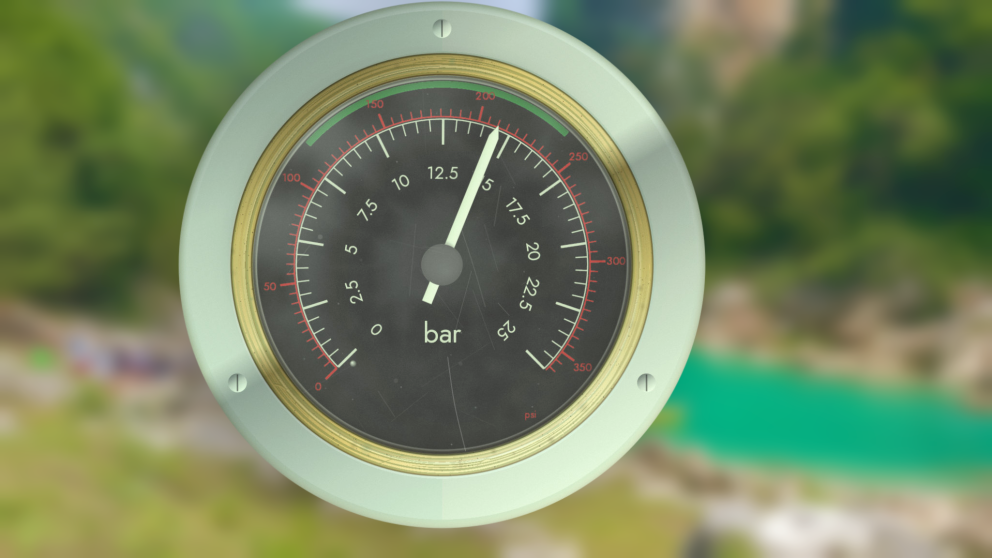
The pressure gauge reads bar 14.5
